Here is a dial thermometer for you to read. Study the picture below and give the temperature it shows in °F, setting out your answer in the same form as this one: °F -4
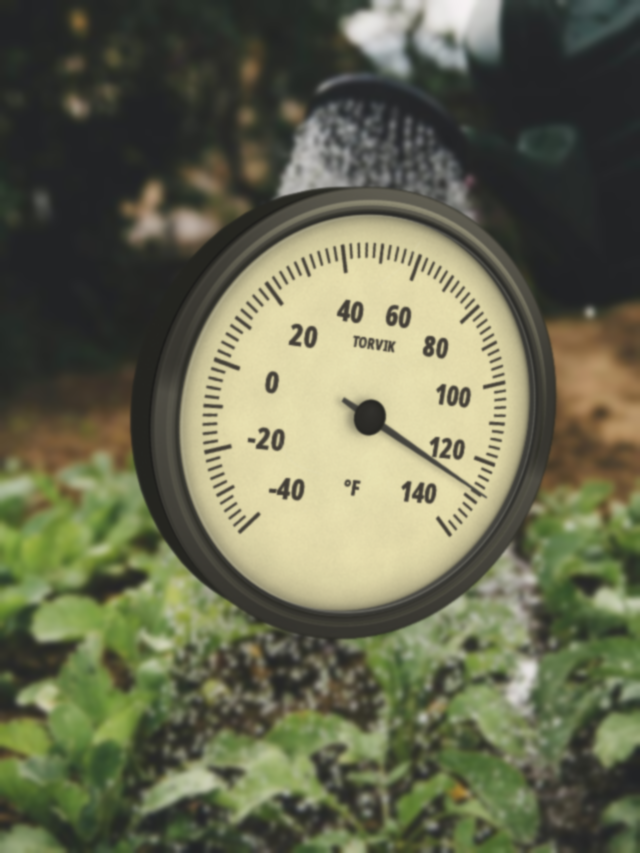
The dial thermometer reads °F 128
